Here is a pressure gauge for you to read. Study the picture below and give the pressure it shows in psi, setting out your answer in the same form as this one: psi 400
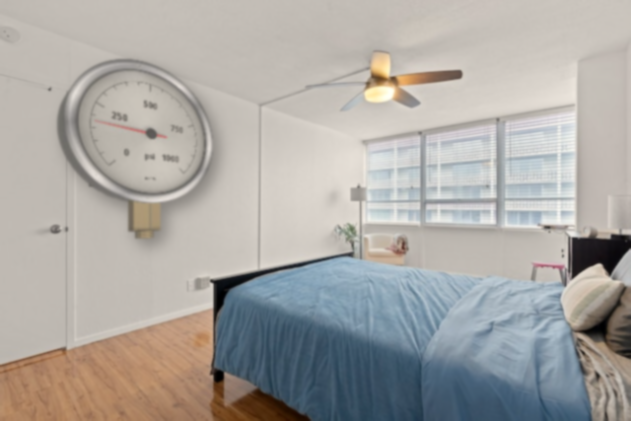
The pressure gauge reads psi 175
